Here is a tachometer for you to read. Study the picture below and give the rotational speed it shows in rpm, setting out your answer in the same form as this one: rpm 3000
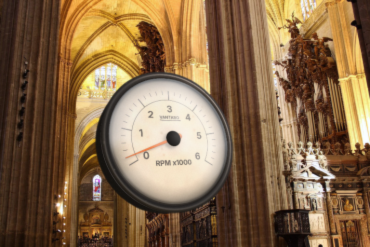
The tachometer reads rpm 200
